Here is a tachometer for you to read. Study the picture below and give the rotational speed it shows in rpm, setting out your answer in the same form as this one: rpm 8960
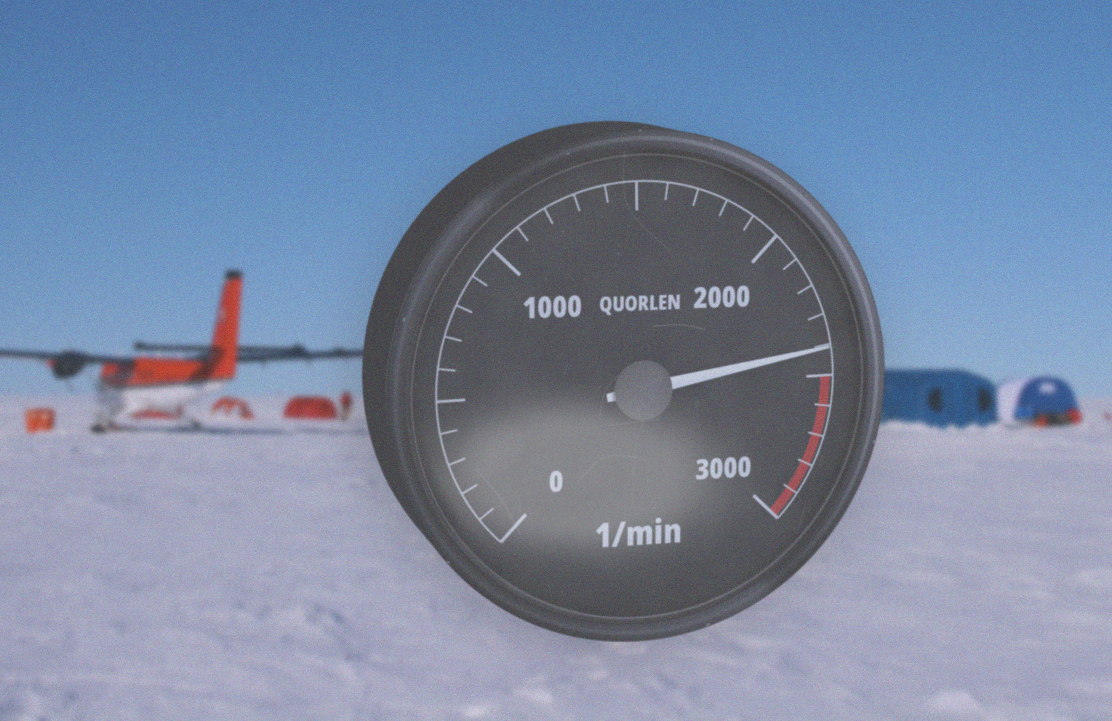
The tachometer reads rpm 2400
